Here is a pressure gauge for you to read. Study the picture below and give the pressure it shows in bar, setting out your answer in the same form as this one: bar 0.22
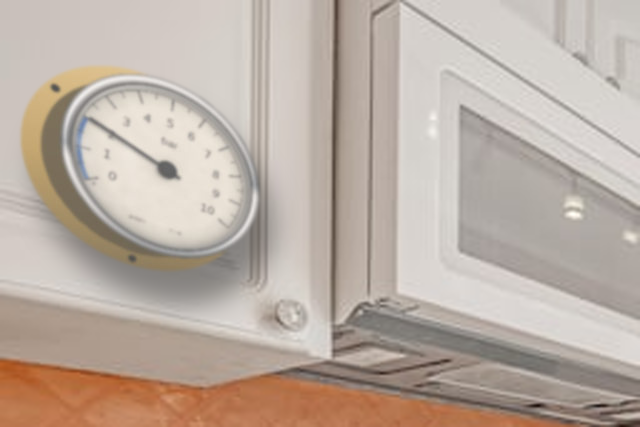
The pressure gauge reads bar 2
